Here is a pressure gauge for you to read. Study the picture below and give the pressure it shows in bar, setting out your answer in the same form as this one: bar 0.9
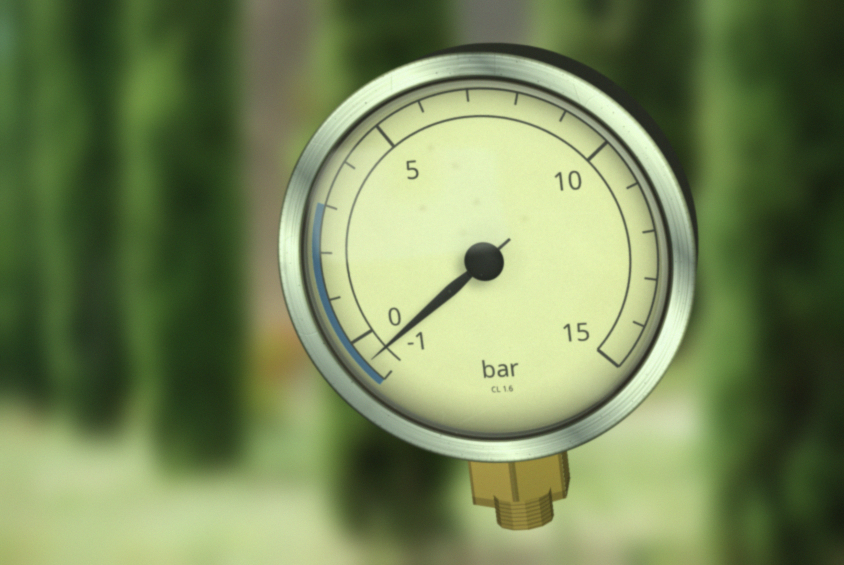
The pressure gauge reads bar -0.5
